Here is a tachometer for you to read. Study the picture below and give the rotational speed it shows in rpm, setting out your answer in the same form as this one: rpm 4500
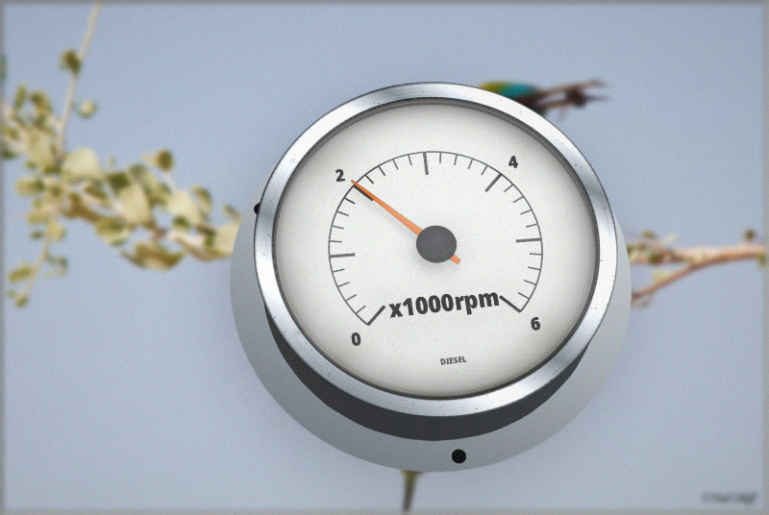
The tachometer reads rpm 2000
